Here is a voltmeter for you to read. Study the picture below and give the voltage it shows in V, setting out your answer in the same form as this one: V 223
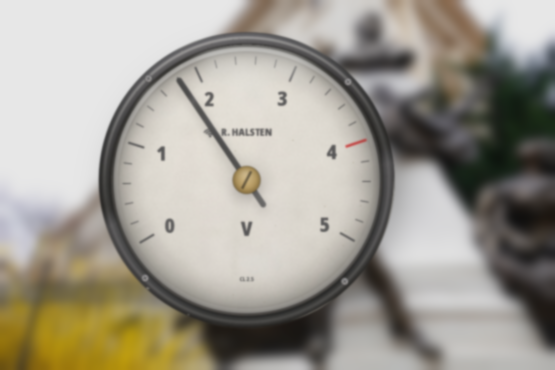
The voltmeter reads V 1.8
